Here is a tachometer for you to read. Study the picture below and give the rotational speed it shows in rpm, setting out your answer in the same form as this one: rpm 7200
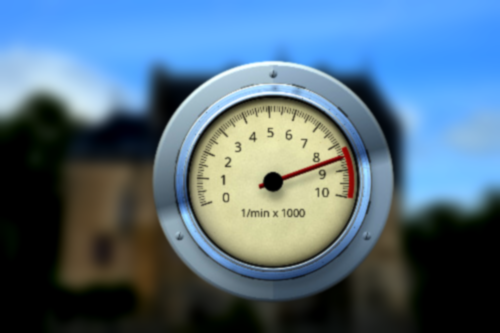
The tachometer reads rpm 8500
